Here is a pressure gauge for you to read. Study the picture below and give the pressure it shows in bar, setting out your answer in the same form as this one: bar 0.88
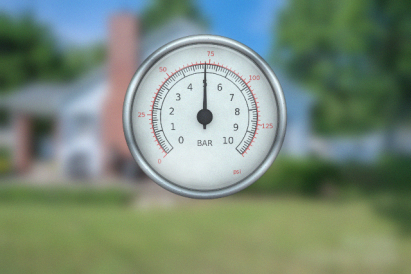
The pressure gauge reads bar 5
